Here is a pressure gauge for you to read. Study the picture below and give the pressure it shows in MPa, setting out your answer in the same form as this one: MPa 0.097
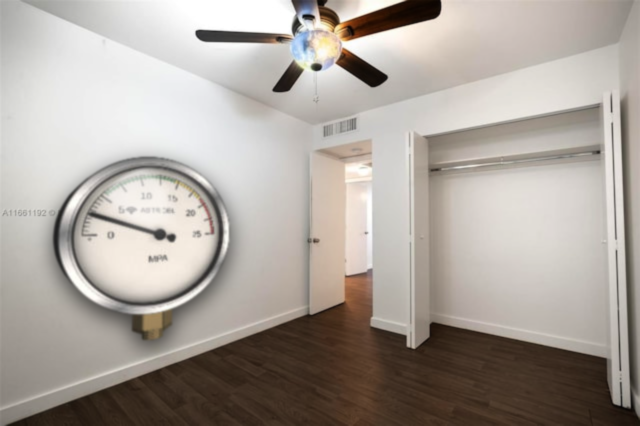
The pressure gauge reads MPa 2.5
